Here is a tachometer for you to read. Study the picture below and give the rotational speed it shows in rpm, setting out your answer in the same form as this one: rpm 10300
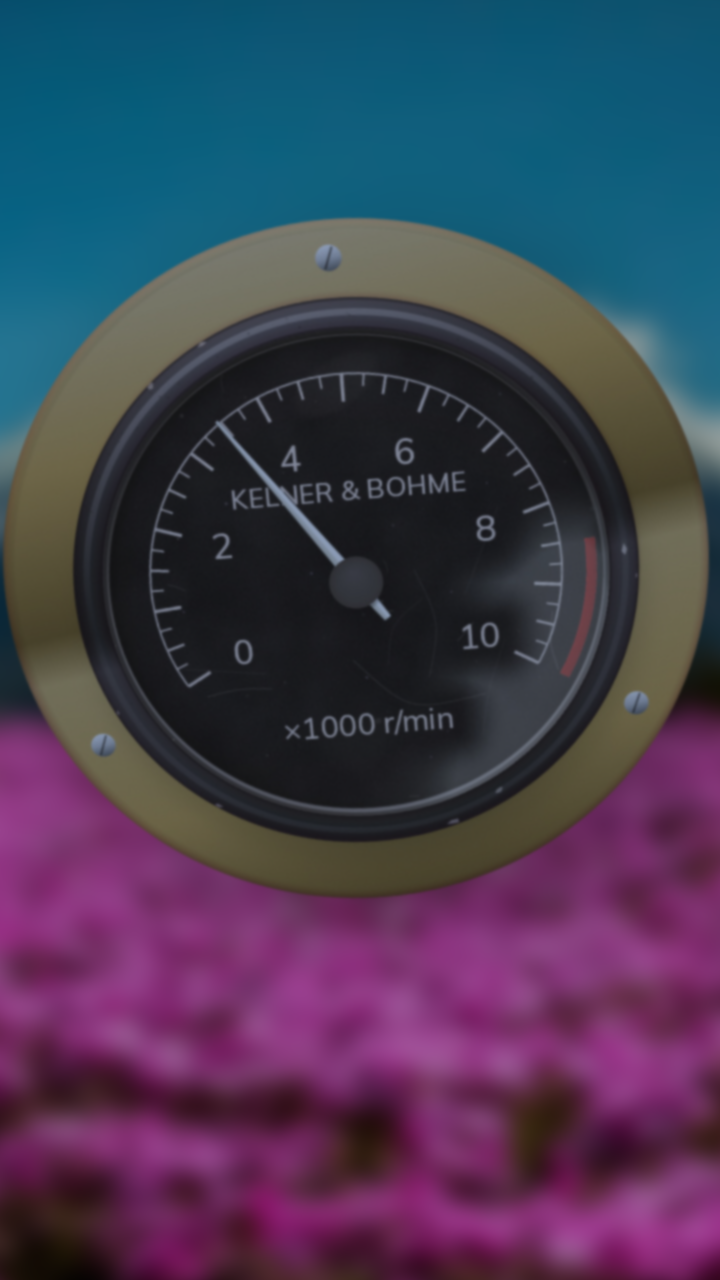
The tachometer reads rpm 3500
